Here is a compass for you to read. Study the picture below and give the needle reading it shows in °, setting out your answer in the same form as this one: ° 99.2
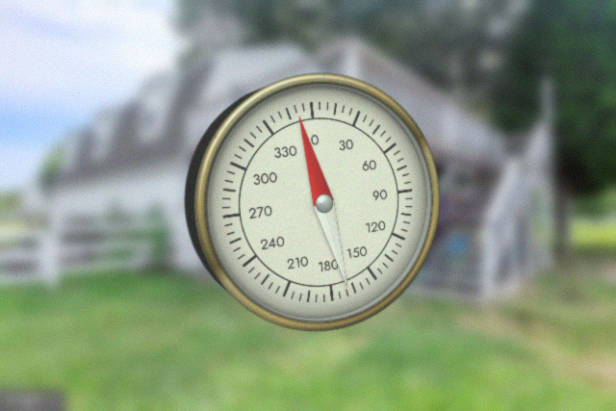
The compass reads ° 350
